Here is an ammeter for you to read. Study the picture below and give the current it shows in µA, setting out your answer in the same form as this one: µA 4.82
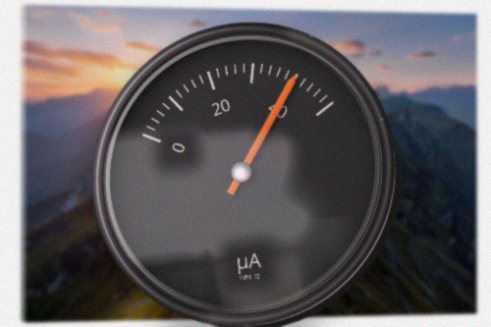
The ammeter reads µA 40
